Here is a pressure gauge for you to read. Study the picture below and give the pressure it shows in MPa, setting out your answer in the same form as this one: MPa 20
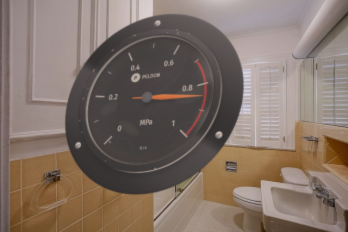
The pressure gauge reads MPa 0.85
